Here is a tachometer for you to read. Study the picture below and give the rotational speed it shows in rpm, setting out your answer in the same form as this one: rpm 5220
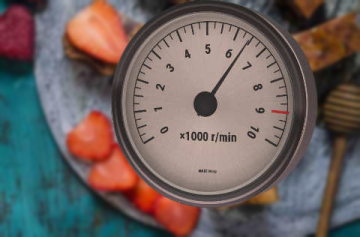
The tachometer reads rpm 6500
